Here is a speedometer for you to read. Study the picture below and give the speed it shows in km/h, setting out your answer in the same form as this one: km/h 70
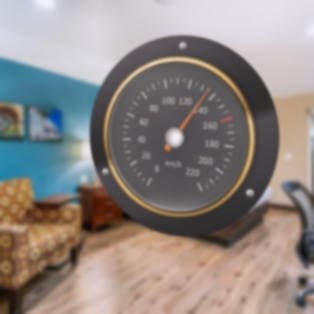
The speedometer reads km/h 135
